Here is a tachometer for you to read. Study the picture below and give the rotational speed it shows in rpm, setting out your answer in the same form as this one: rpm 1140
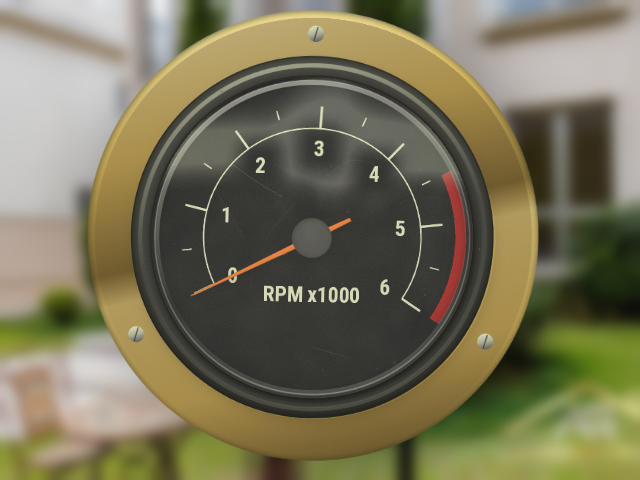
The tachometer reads rpm 0
